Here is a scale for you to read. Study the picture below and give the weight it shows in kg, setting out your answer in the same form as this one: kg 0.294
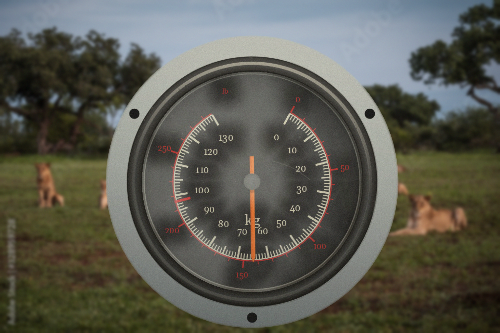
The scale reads kg 65
